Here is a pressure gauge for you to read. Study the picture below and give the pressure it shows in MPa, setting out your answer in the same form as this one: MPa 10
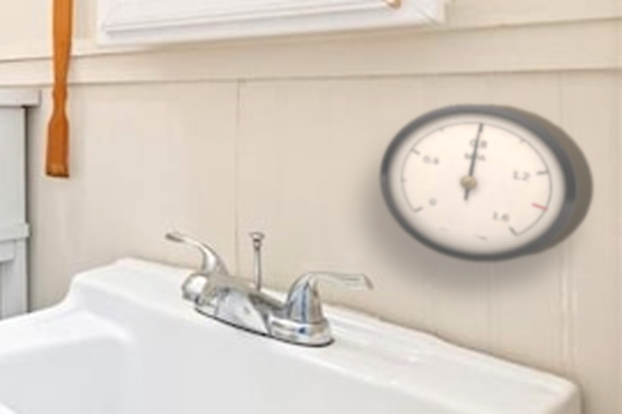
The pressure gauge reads MPa 0.8
